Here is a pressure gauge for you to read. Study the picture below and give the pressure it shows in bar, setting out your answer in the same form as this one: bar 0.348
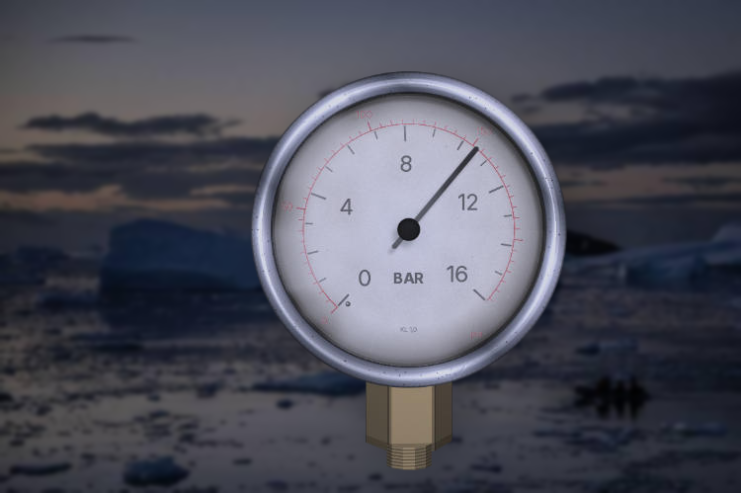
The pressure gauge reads bar 10.5
